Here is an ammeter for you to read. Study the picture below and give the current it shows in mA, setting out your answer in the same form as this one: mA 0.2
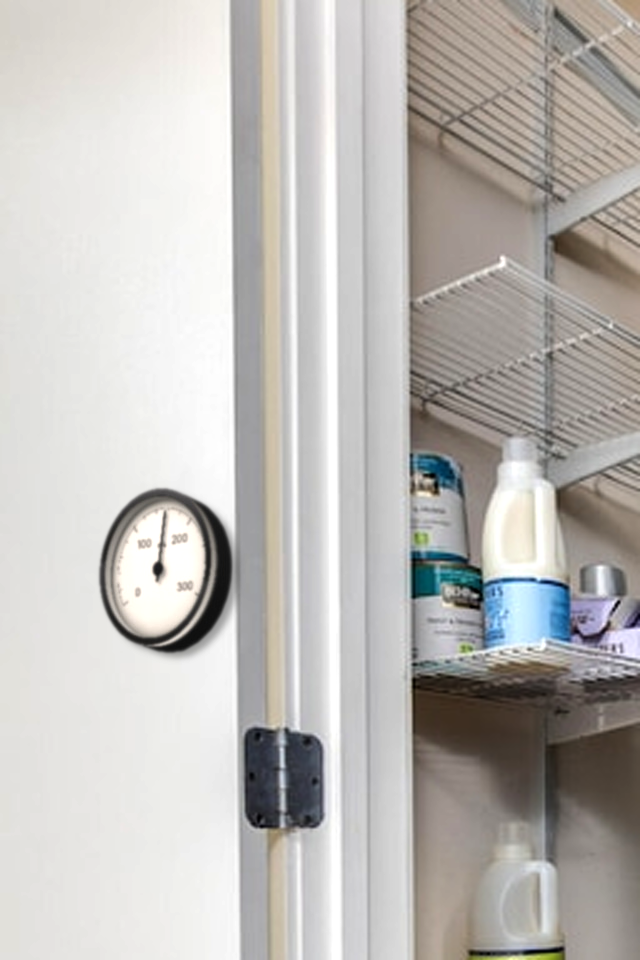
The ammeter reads mA 160
